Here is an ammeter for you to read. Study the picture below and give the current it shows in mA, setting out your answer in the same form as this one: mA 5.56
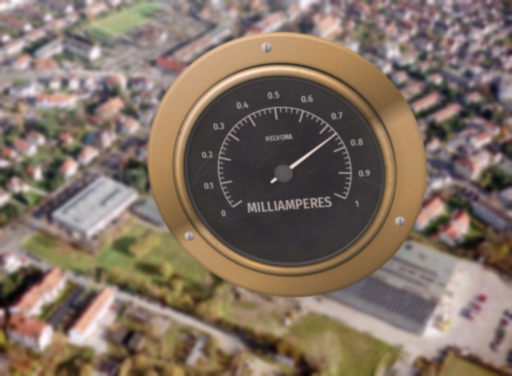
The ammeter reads mA 0.74
